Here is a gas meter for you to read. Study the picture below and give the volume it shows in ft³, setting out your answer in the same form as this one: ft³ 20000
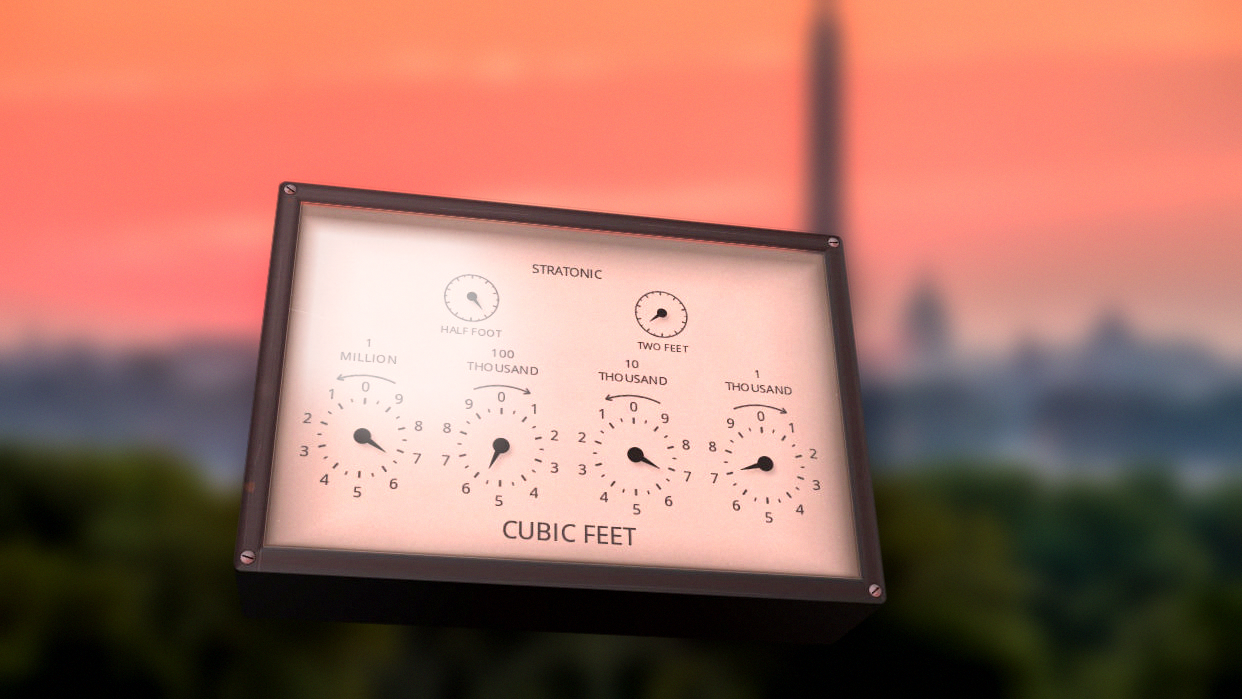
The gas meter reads ft³ 656700
